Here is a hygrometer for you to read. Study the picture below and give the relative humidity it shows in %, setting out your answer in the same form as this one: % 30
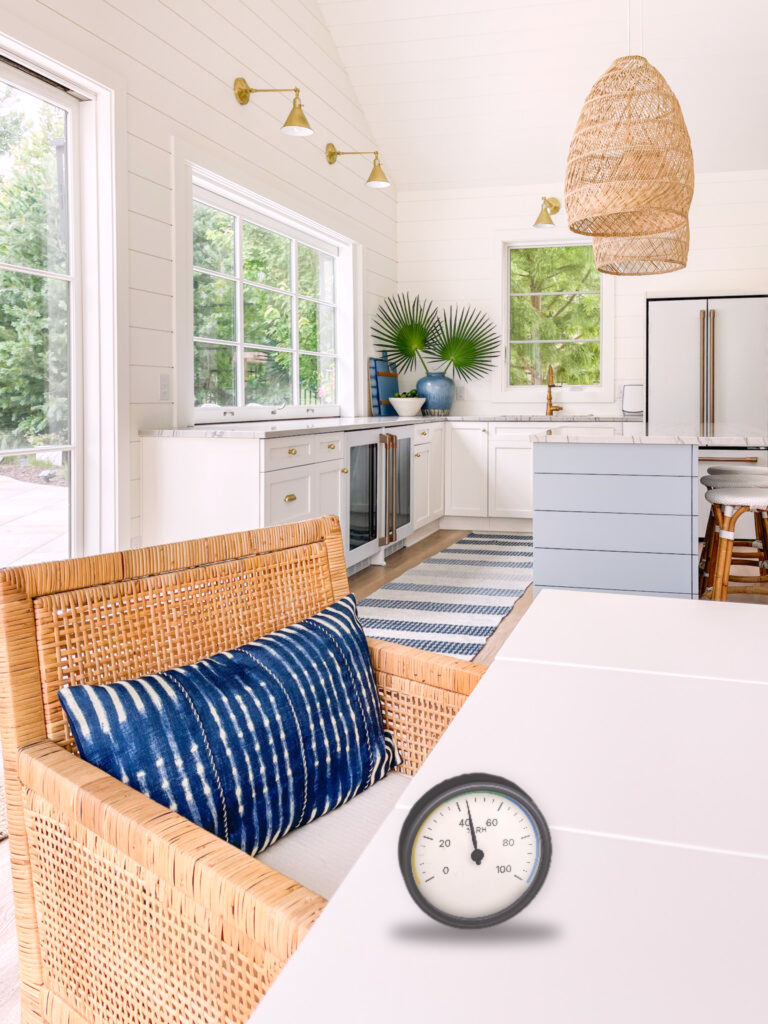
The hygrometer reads % 44
